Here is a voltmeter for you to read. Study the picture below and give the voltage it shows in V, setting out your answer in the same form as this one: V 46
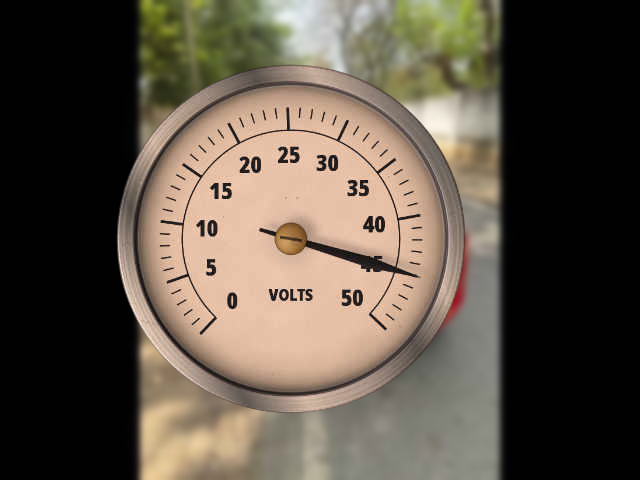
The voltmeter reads V 45
